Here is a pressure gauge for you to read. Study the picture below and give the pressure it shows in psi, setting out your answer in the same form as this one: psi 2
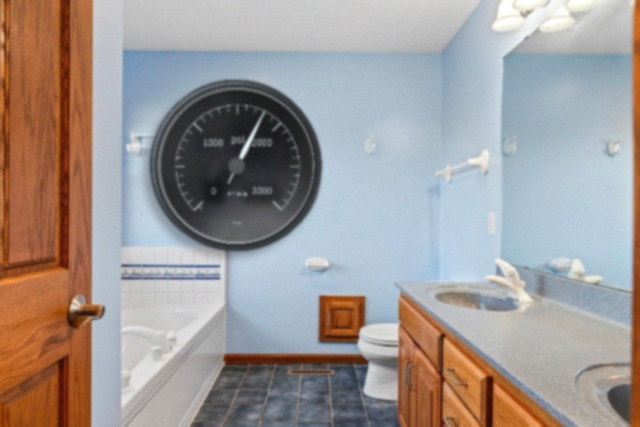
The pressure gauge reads psi 1800
